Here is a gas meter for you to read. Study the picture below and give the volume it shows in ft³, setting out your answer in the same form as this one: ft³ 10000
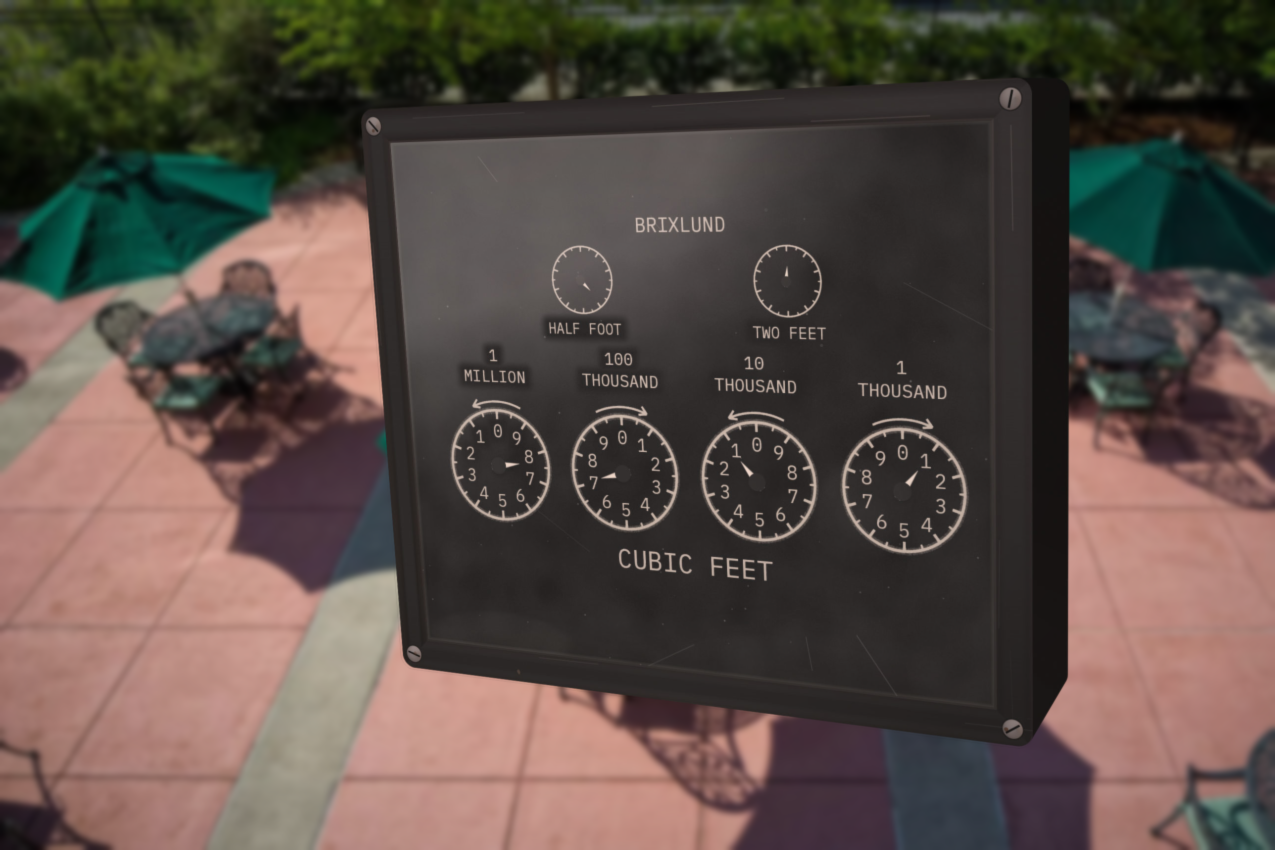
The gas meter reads ft³ 771100
